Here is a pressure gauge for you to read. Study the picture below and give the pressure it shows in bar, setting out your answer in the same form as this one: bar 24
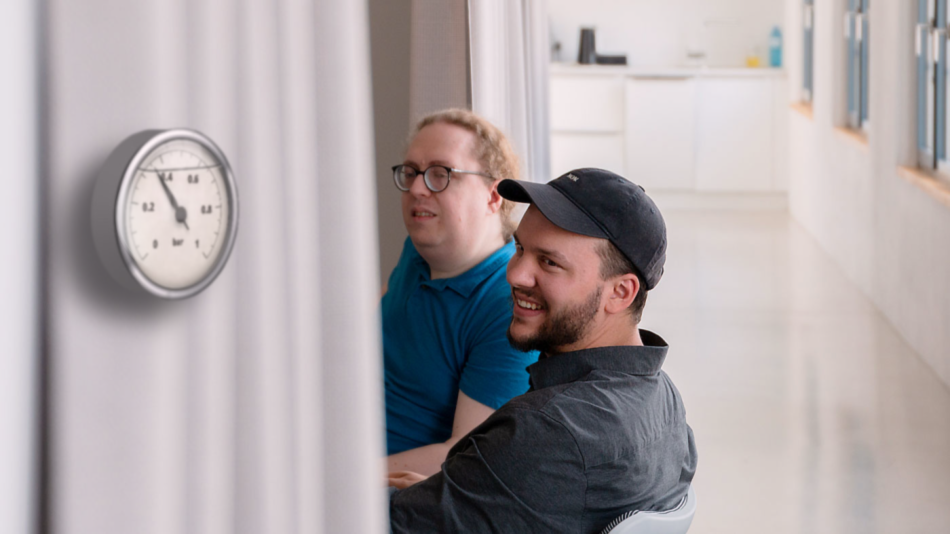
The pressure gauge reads bar 0.35
